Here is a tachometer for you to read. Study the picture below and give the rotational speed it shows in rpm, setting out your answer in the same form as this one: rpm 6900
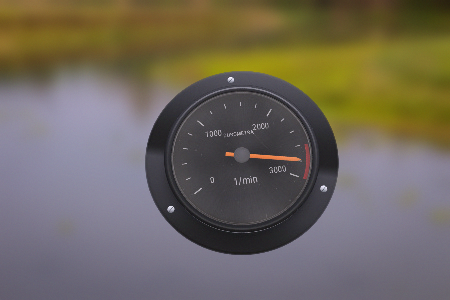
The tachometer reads rpm 2800
